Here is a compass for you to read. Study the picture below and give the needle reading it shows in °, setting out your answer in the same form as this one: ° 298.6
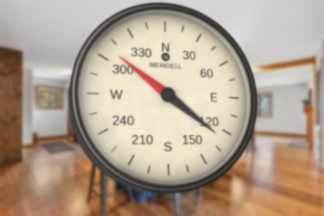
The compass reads ° 307.5
